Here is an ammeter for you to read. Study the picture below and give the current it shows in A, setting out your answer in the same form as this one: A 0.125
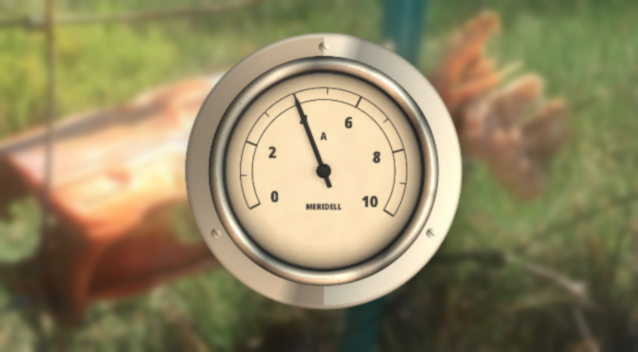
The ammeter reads A 4
